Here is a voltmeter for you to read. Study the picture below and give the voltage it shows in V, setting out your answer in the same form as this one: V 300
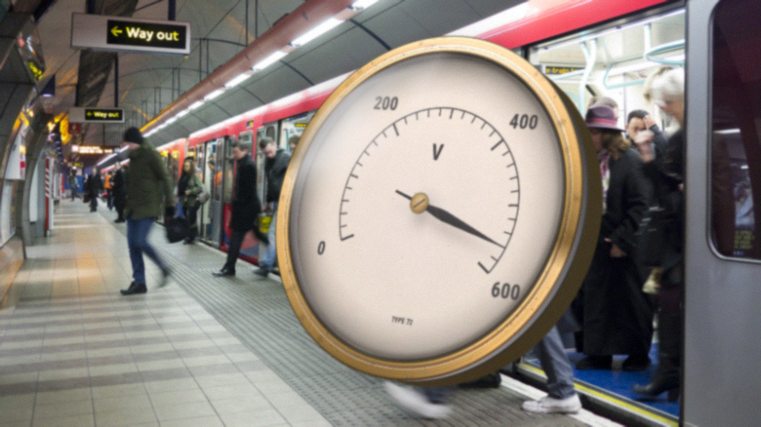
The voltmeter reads V 560
